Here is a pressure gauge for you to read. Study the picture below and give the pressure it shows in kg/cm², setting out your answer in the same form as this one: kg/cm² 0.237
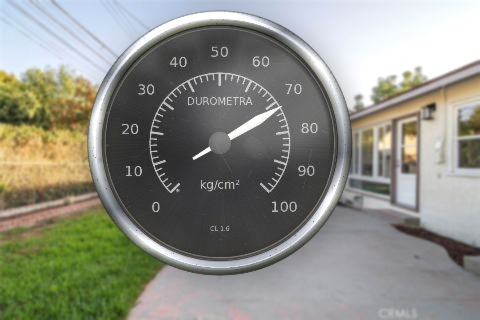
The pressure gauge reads kg/cm² 72
